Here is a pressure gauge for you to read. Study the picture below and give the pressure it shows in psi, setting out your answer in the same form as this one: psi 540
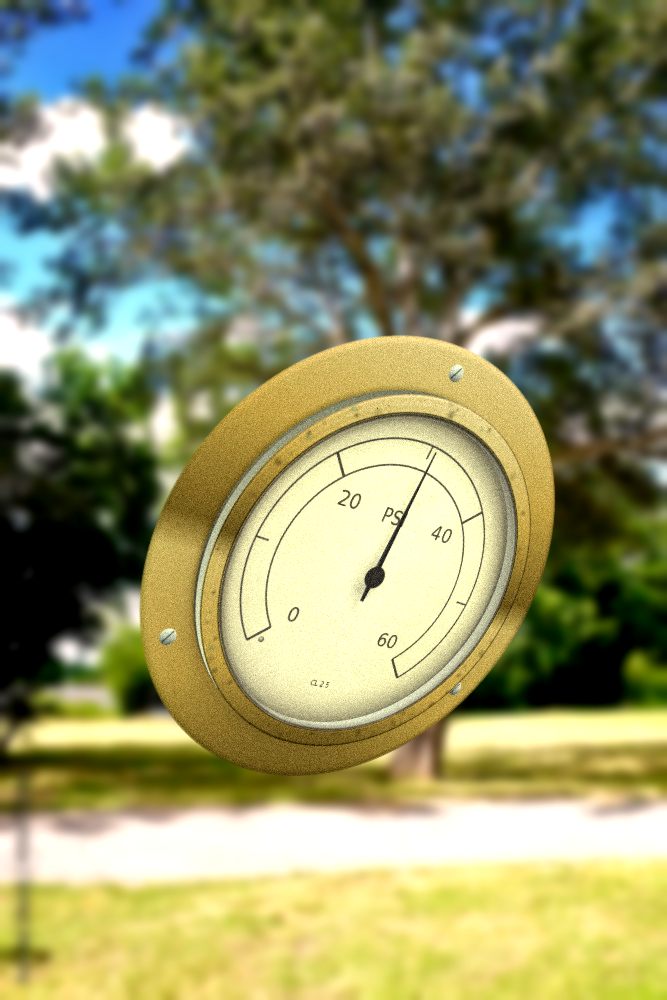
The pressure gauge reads psi 30
